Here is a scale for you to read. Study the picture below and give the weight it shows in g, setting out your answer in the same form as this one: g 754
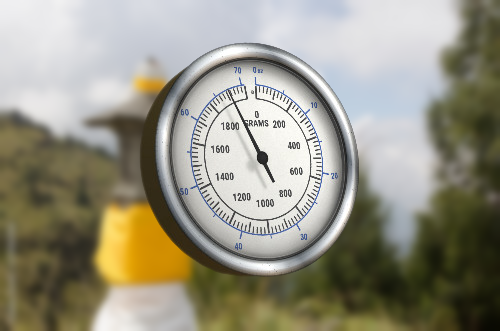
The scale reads g 1900
